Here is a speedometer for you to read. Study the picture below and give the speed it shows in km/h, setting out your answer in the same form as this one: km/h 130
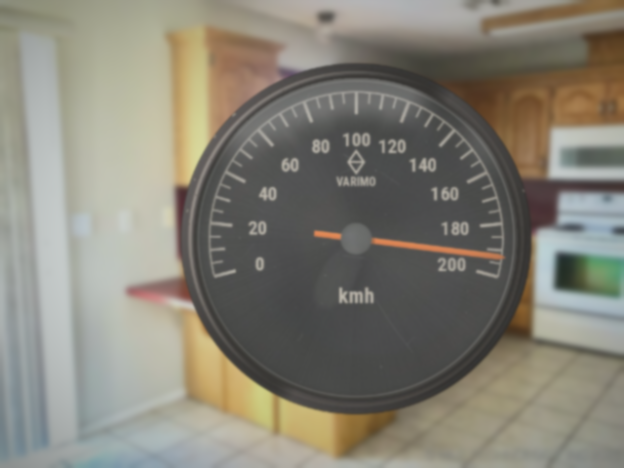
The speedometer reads km/h 192.5
